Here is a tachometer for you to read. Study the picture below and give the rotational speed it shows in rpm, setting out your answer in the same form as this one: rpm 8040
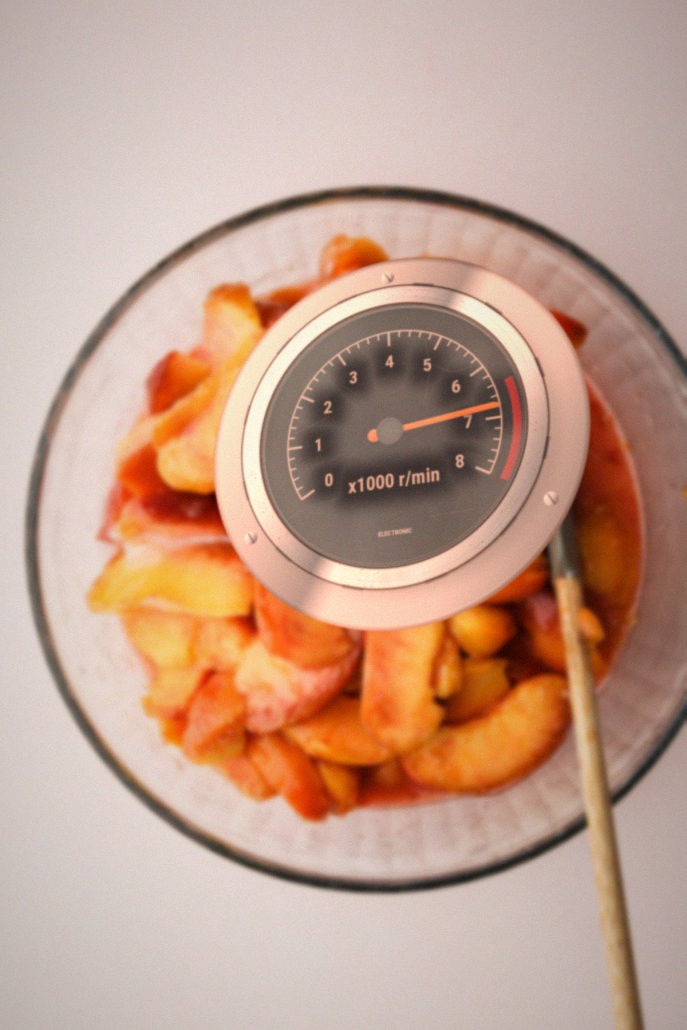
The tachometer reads rpm 6800
